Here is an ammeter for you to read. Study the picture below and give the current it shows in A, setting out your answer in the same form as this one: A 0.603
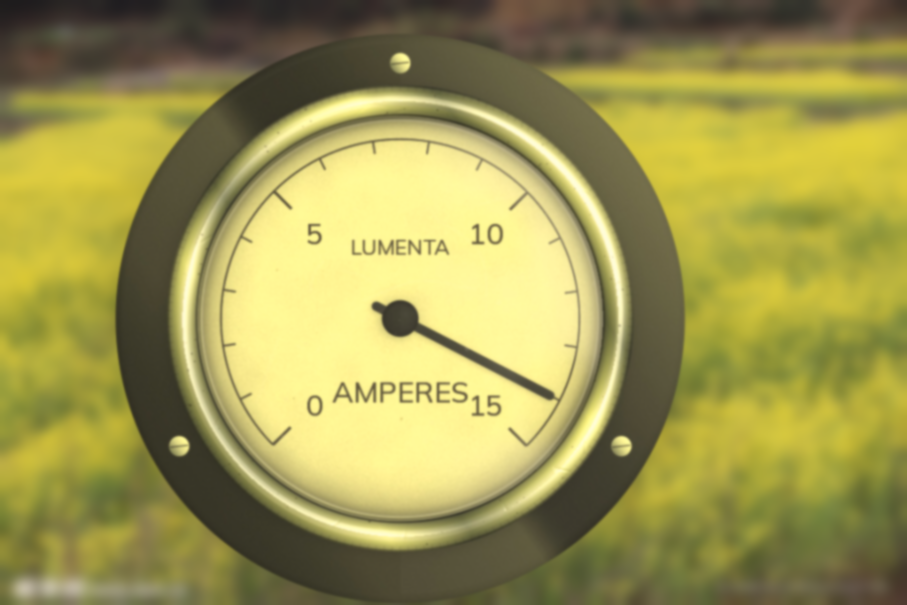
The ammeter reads A 14
